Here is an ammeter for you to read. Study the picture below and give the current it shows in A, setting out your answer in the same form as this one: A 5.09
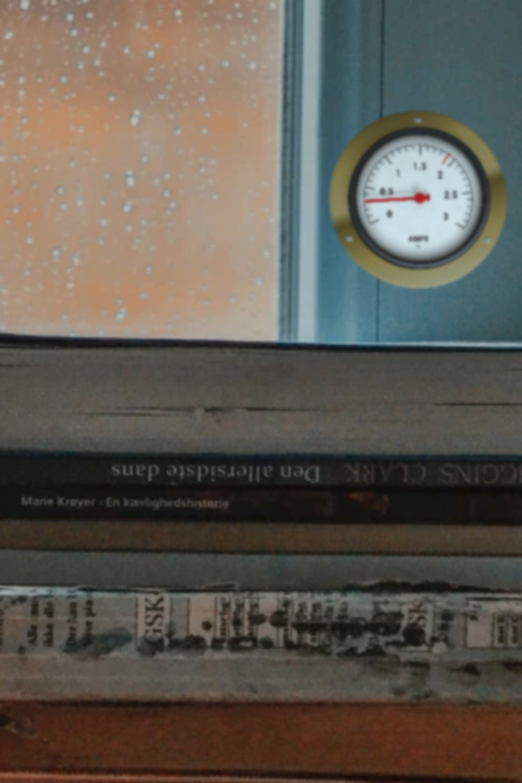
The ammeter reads A 0.3
